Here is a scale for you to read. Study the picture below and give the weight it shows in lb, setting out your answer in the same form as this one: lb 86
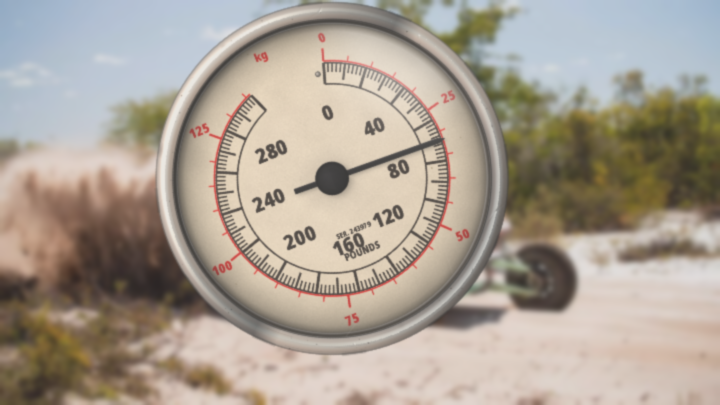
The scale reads lb 70
